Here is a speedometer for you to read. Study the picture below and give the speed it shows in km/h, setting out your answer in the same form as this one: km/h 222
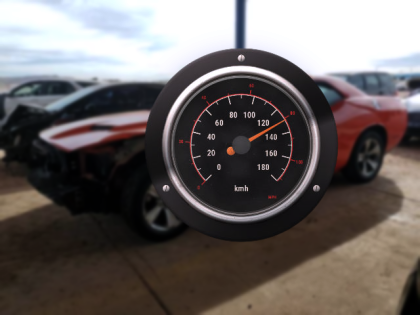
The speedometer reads km/h 130
